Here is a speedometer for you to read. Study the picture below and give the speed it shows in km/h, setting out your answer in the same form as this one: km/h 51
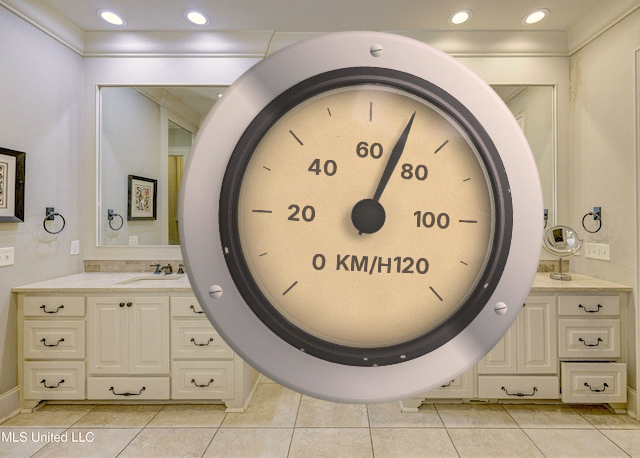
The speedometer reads km/h 70
